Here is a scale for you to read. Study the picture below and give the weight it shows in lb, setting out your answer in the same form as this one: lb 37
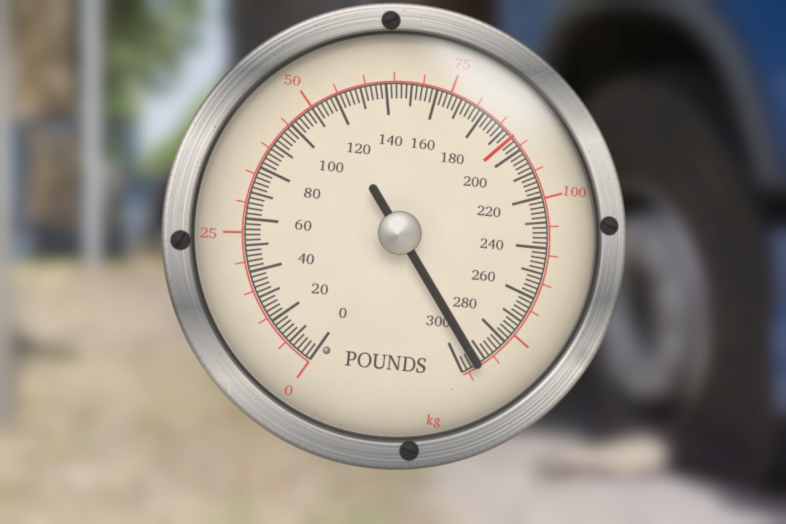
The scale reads lb 294
